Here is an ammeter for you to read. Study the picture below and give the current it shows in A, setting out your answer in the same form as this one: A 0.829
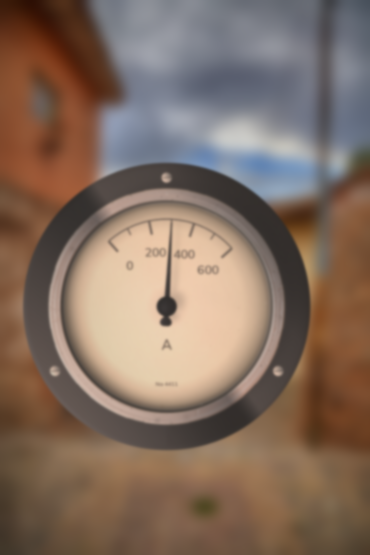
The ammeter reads A 300
